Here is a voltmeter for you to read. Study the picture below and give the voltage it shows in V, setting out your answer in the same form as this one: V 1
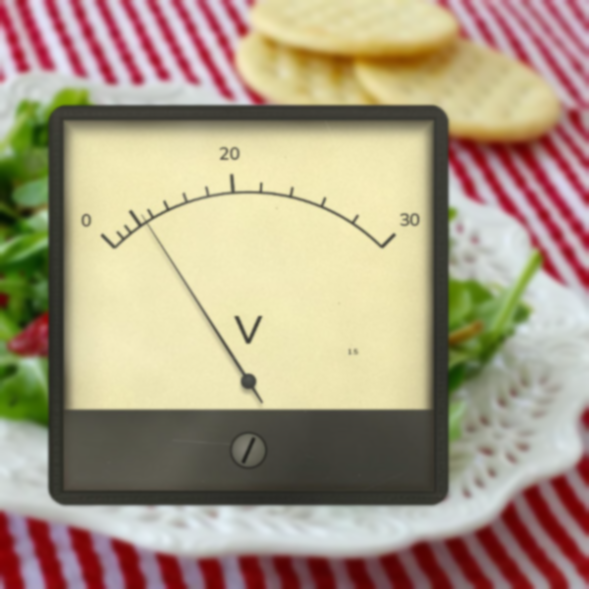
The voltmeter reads V 11
